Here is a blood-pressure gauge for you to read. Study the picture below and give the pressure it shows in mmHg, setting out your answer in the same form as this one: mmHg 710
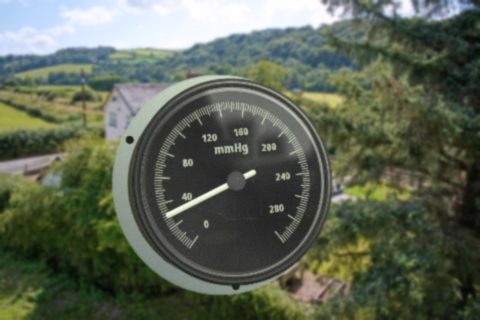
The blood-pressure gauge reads mmHg 30
